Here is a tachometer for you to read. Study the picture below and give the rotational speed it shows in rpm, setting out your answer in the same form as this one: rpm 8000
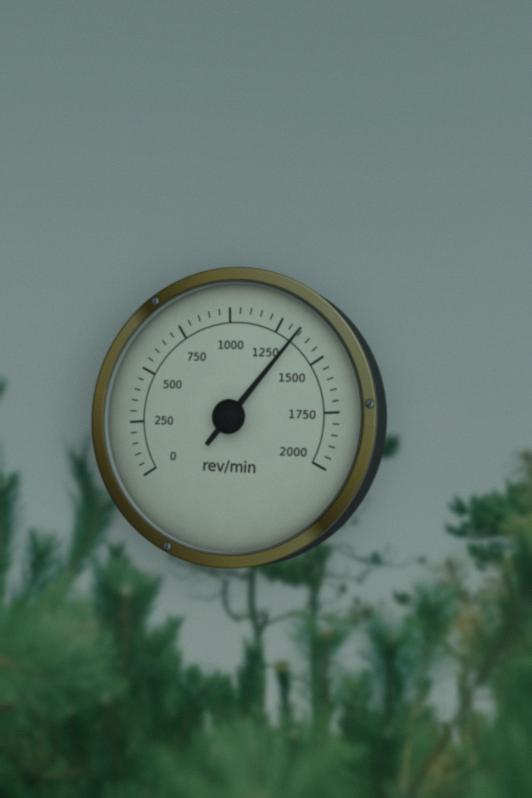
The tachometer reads rpm 1350
